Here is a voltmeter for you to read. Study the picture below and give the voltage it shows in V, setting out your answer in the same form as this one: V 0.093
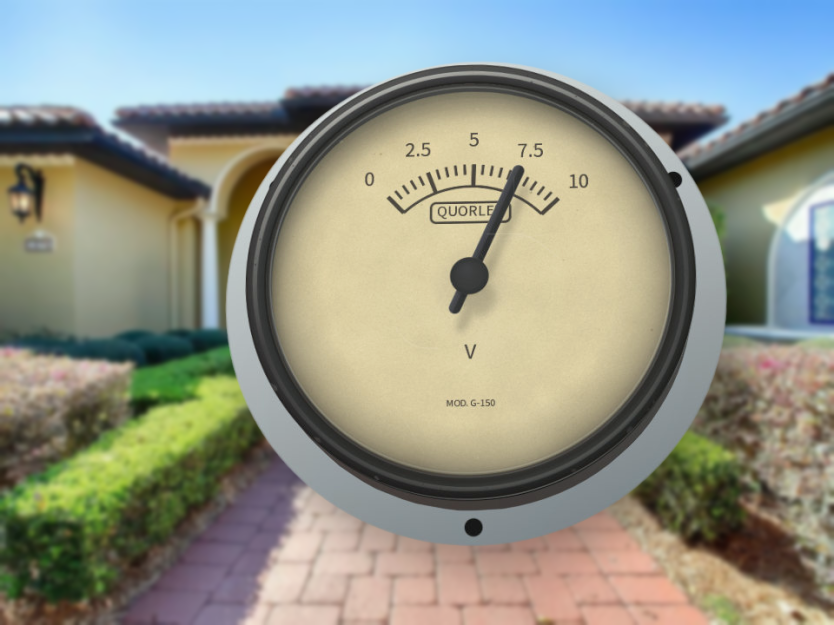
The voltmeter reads V 7.5
